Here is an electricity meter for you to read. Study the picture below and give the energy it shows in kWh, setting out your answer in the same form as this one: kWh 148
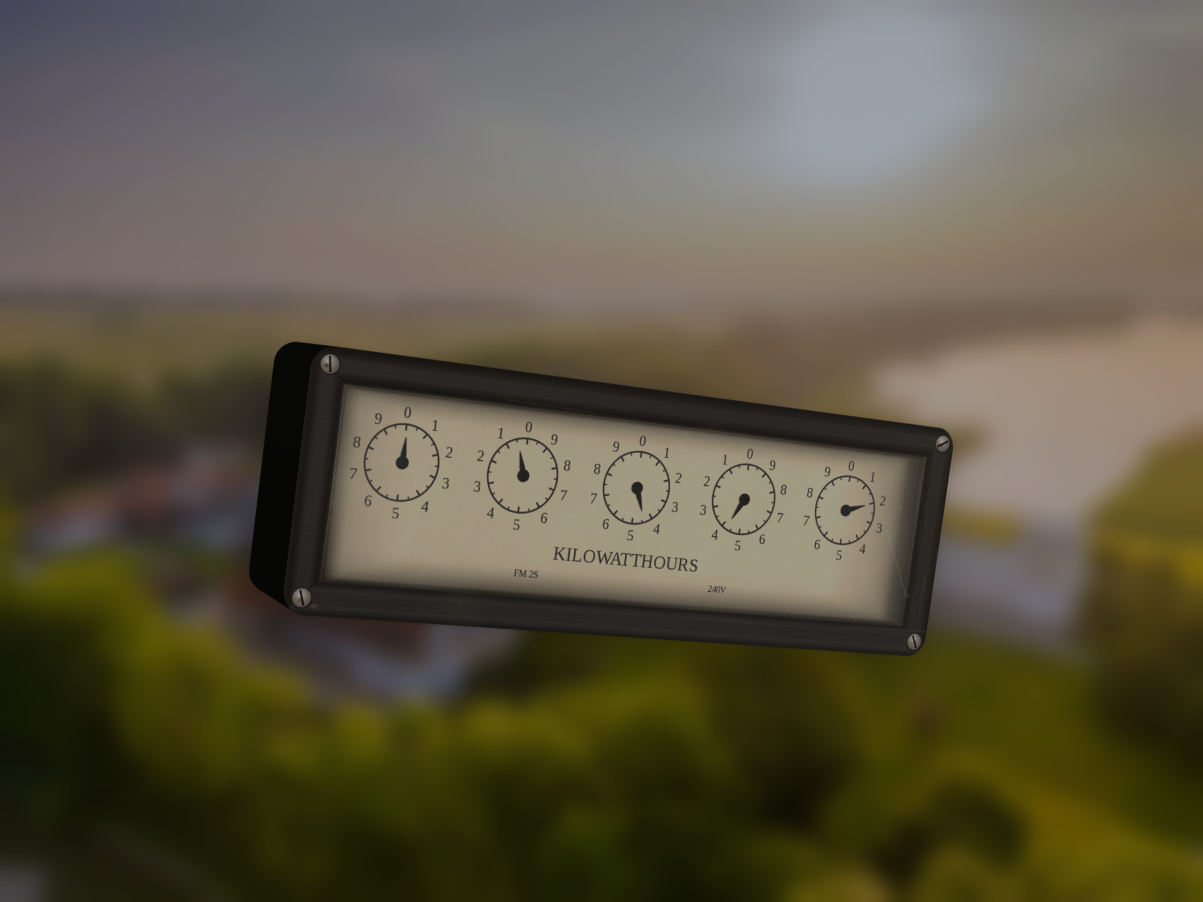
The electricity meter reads kWh 442
